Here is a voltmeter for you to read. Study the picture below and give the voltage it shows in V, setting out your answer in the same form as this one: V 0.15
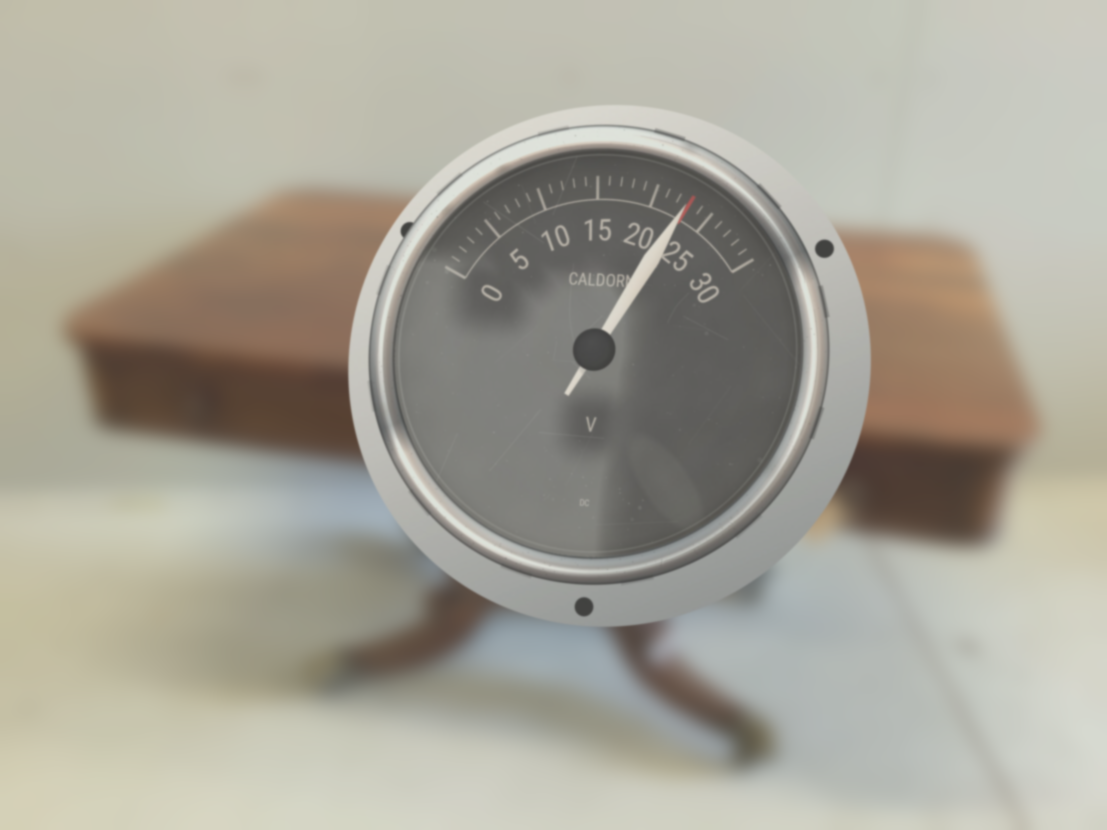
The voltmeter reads V 23
